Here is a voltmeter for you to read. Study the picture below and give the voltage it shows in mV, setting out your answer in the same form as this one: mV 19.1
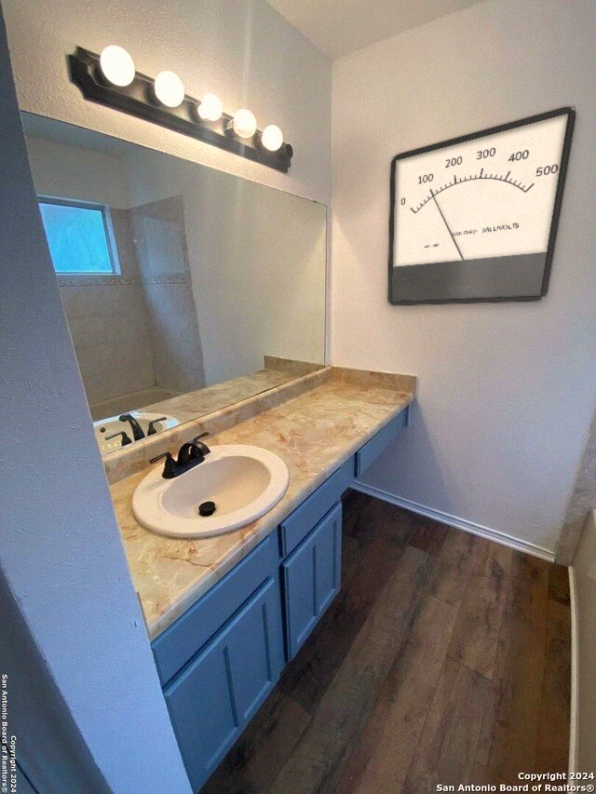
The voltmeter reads mV 100
